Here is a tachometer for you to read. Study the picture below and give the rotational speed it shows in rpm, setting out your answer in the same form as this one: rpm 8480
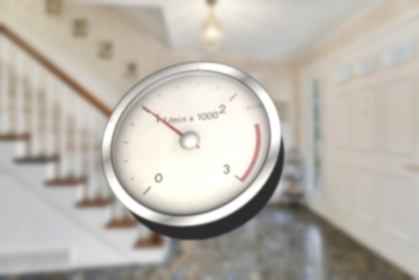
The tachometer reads rpm 1000
